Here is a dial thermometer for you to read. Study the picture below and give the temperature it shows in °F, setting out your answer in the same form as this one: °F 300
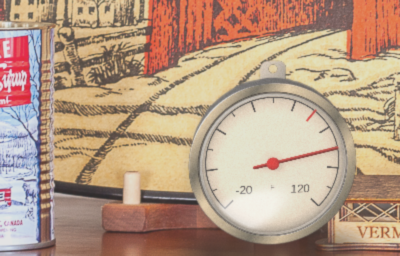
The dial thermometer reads °F 90
